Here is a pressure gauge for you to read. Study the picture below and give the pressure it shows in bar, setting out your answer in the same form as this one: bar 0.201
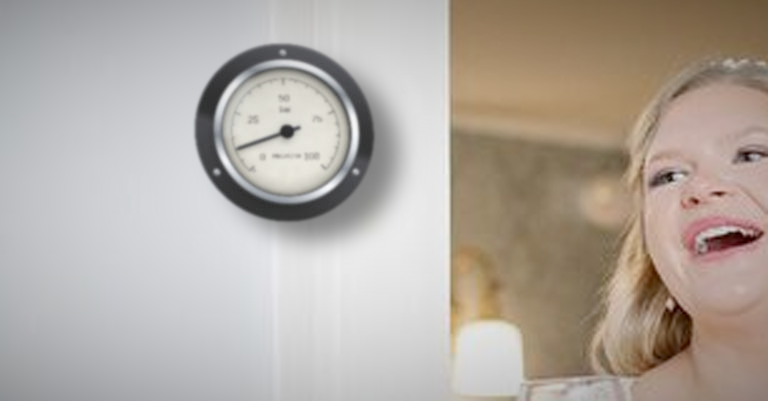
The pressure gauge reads bar 10
